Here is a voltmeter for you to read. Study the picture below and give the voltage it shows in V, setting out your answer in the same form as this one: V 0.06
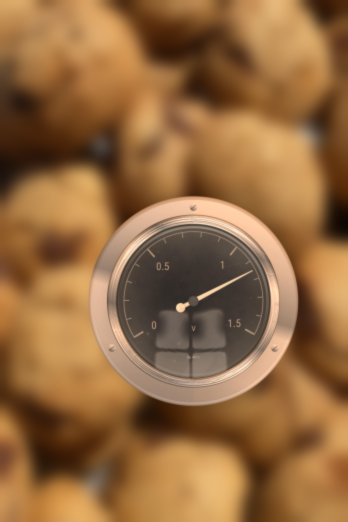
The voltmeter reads V 1.15
